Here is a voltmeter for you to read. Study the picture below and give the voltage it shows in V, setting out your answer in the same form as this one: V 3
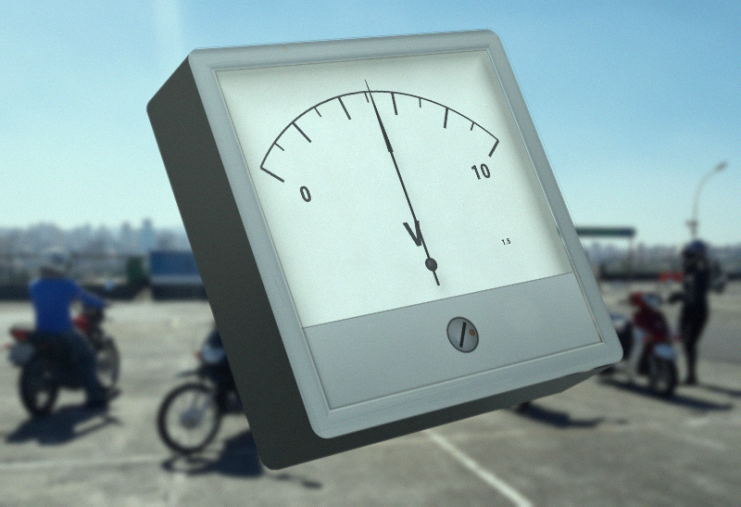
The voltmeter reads V 5
